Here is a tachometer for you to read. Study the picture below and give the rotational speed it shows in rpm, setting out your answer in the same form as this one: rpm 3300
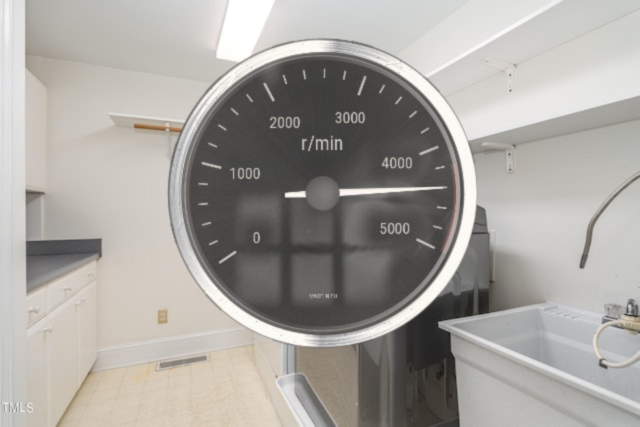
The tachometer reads rpm 4400
